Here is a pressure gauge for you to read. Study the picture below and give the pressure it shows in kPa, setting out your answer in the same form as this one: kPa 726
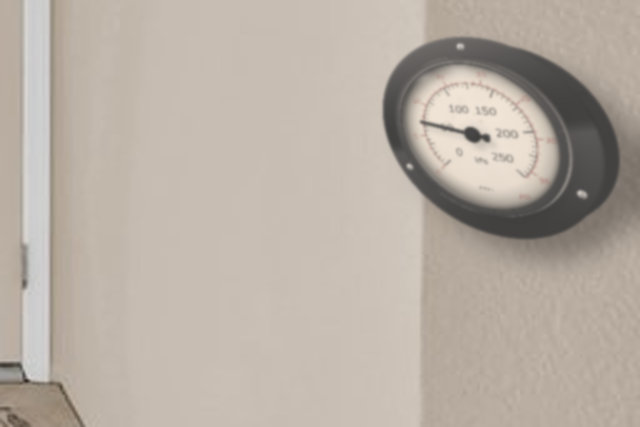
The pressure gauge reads kPa 50
